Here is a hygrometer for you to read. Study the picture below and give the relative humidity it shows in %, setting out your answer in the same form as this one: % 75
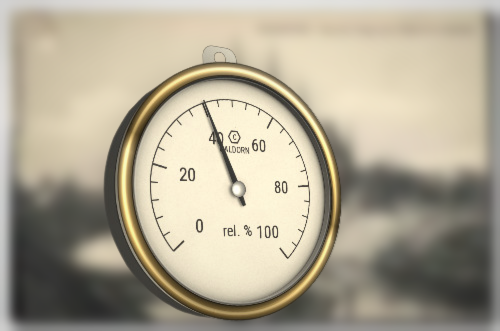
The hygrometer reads % 40
